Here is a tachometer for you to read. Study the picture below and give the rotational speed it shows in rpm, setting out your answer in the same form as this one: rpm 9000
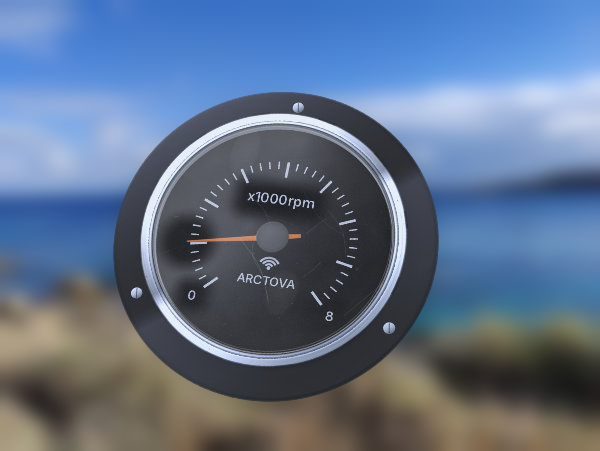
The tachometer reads rpm 1000
